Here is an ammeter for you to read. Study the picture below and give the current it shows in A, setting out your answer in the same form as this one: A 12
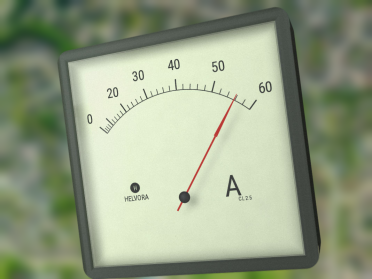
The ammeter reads A 56
